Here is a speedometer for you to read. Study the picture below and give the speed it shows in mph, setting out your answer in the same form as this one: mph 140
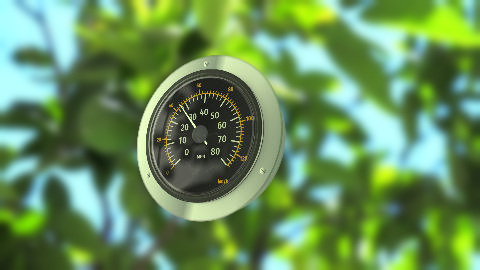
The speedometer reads mph 28
